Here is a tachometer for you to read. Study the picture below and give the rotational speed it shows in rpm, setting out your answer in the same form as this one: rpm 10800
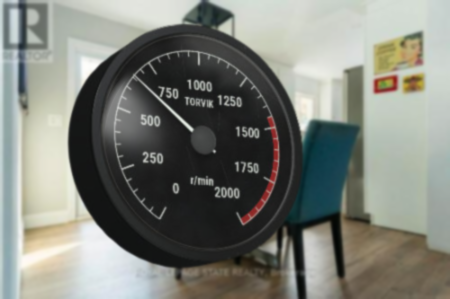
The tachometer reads rpm 650
